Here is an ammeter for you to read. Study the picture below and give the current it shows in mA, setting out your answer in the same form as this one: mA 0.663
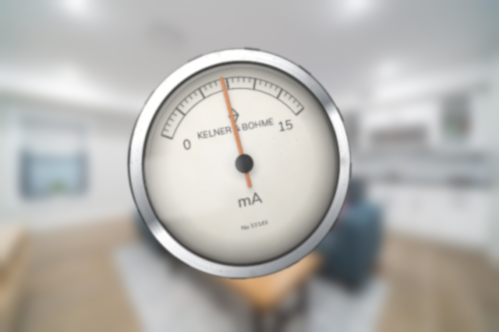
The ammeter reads mA 7
